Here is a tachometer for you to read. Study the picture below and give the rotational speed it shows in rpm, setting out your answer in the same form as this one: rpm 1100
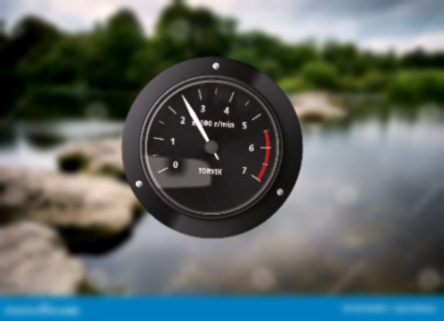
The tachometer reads rpm 2500
